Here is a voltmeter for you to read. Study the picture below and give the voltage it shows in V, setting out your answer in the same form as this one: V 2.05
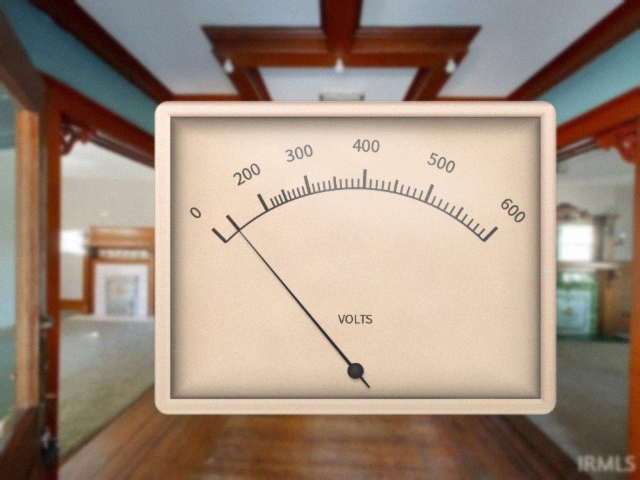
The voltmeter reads V 100
